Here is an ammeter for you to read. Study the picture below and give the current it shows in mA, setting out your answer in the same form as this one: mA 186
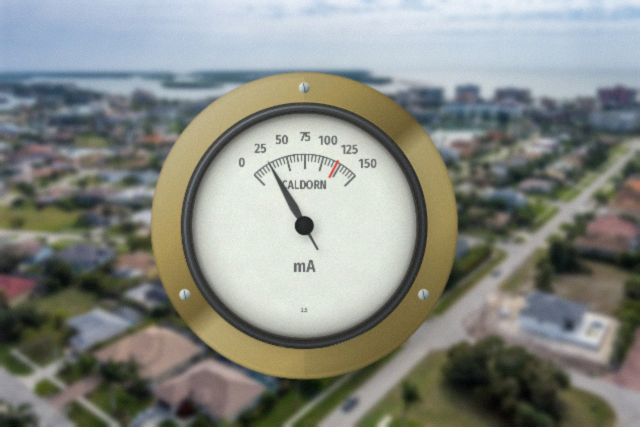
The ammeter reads mA 25
